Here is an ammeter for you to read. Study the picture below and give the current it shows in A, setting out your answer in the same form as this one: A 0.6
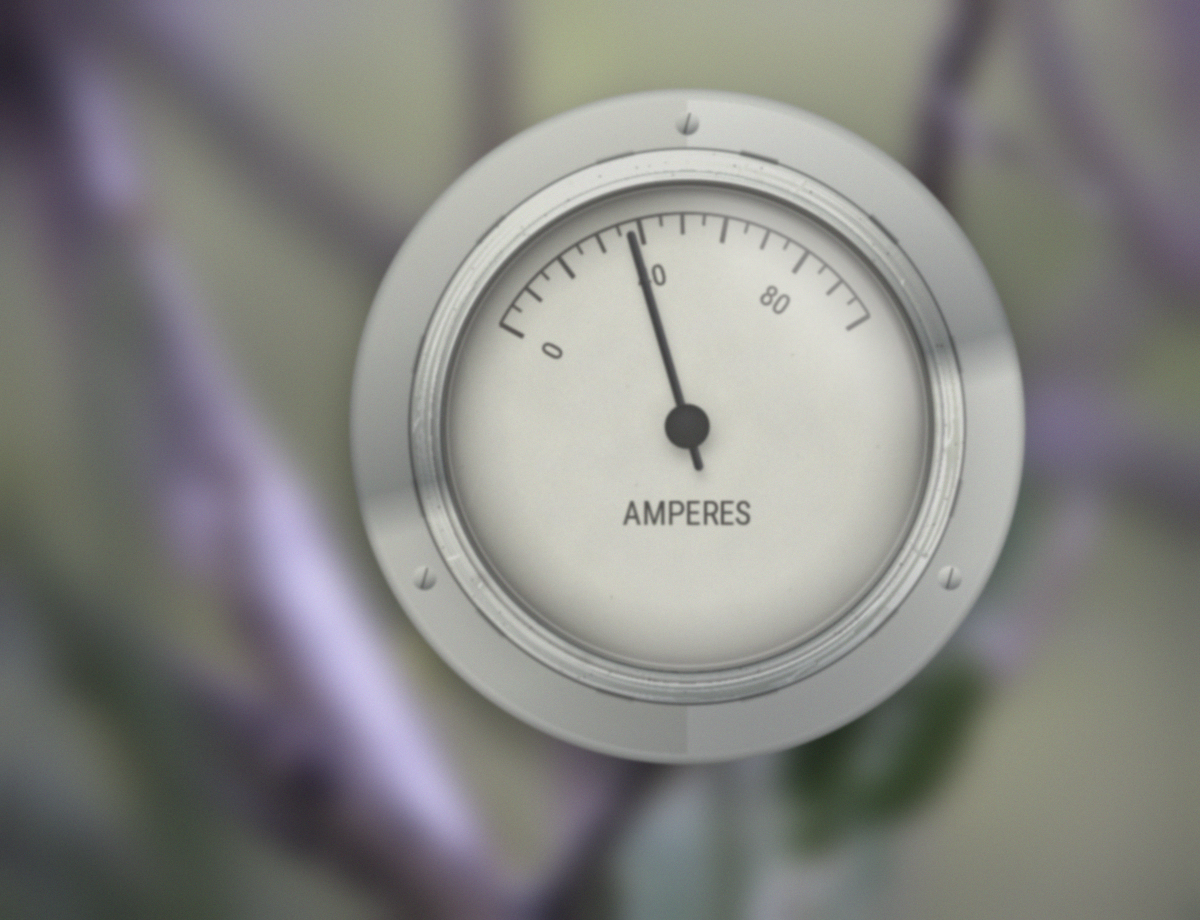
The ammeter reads A 37.5
